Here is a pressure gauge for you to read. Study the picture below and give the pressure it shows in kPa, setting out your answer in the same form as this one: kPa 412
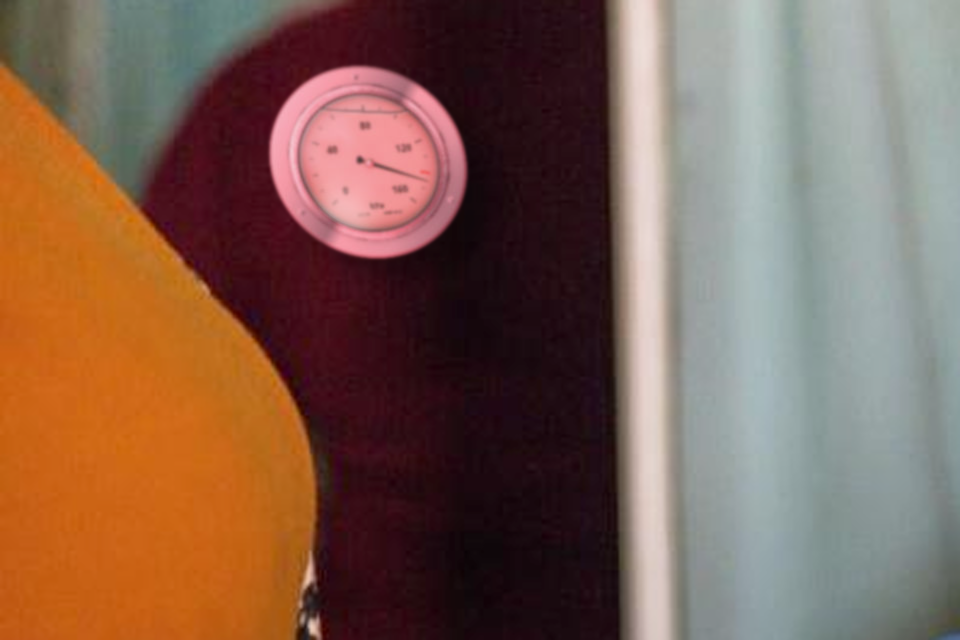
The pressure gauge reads kPa 145
